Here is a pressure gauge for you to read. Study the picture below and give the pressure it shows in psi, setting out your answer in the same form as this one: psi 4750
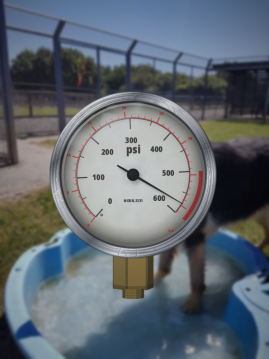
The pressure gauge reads psi 575
